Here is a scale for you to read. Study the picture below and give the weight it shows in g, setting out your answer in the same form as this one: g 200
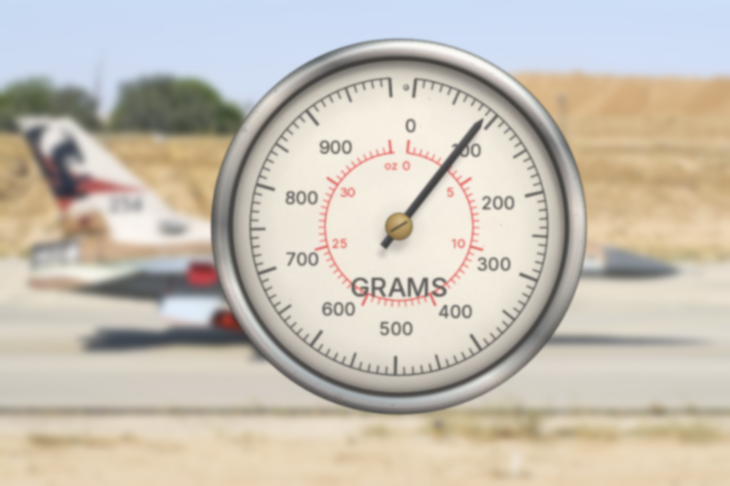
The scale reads g 90
